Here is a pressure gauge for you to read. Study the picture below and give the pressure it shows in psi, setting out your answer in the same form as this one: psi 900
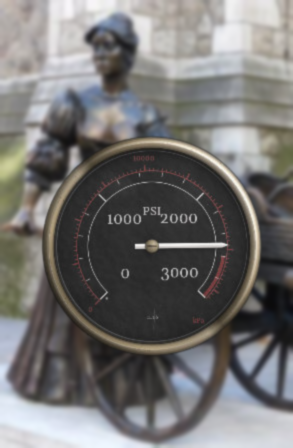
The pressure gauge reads psi 2500
